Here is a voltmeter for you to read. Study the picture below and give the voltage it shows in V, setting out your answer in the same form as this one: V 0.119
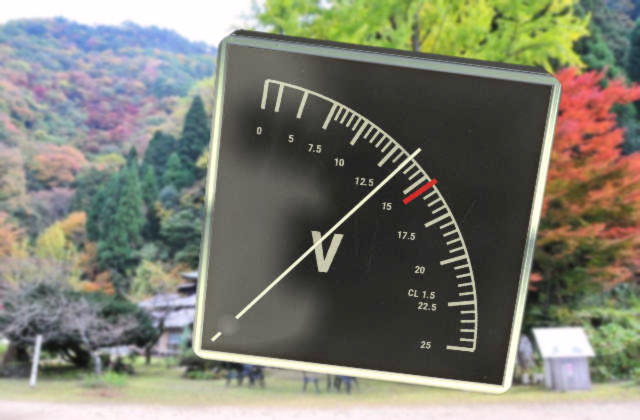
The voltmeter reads V 13.5
